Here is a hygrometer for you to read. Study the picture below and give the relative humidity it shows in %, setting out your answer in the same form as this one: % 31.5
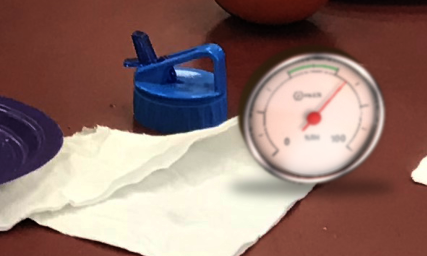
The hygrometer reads % 65
